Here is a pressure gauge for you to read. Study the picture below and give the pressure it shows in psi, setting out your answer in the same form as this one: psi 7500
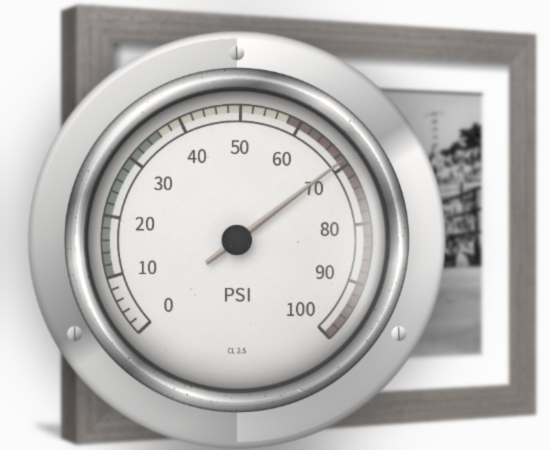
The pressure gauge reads psi 69
